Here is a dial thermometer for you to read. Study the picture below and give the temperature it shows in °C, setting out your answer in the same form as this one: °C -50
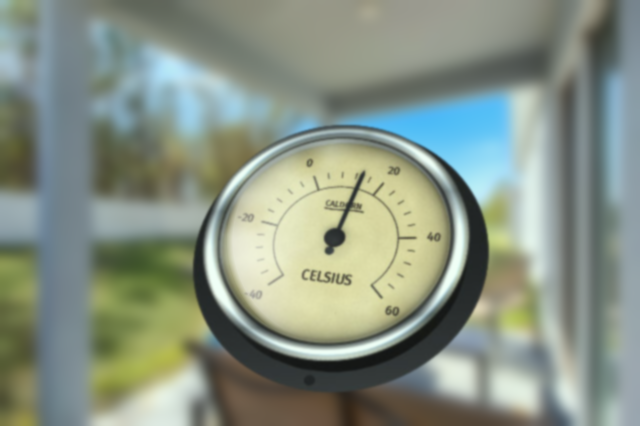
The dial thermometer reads °C 14
